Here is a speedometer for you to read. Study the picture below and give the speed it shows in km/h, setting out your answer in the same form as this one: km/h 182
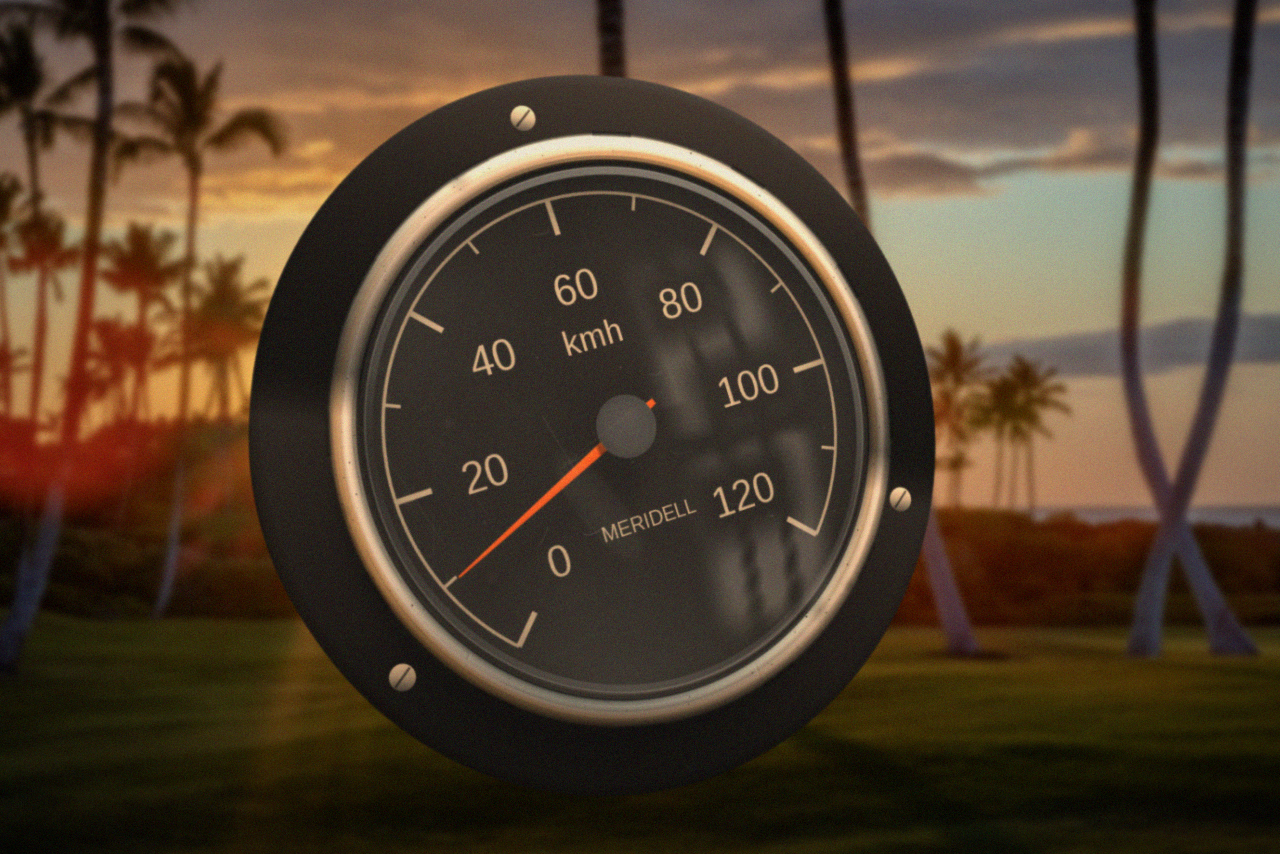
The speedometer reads km/h 10
